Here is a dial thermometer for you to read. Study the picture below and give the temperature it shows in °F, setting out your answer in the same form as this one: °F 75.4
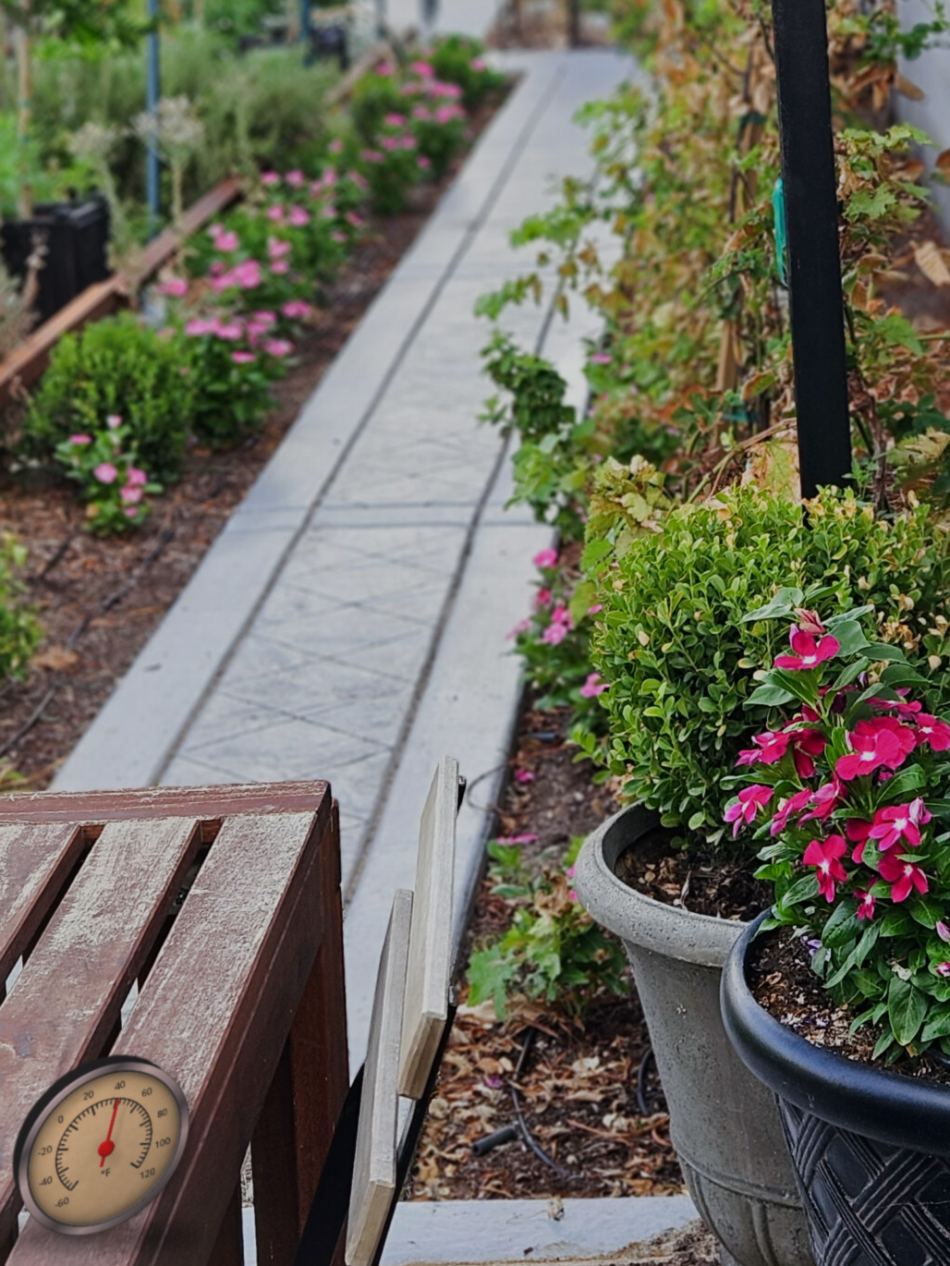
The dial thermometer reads °F 40
